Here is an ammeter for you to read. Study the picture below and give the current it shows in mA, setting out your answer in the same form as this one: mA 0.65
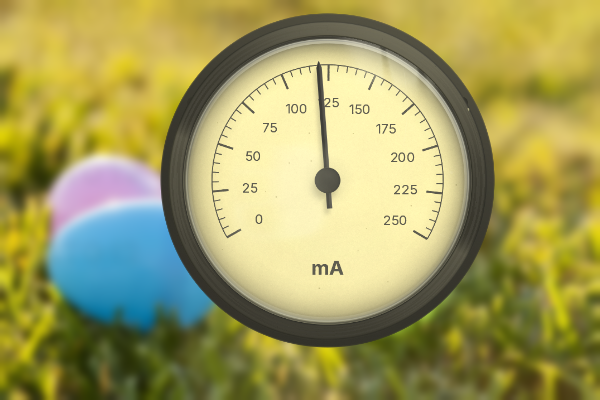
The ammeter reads mA 120
